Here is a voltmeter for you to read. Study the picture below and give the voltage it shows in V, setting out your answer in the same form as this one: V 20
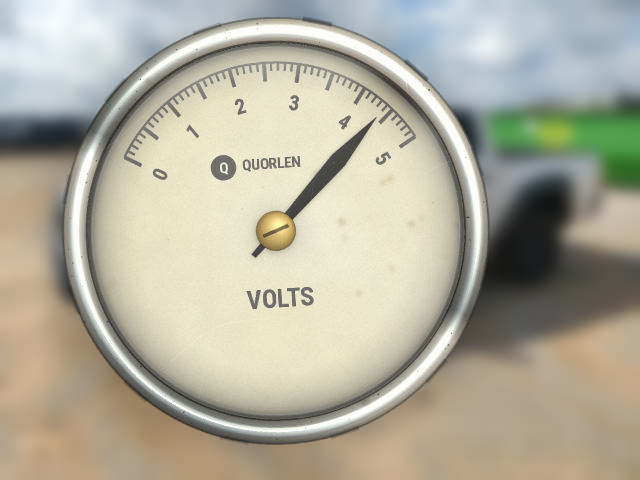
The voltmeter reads V 4.4
